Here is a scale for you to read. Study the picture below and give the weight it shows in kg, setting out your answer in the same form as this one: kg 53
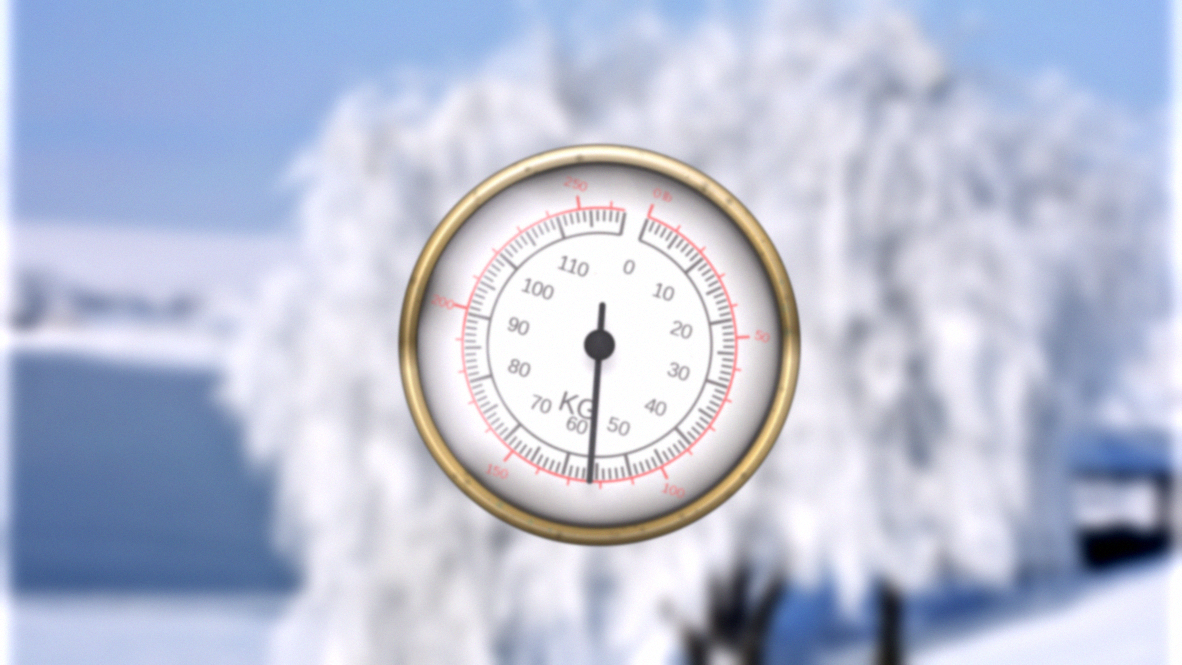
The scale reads kg 56
